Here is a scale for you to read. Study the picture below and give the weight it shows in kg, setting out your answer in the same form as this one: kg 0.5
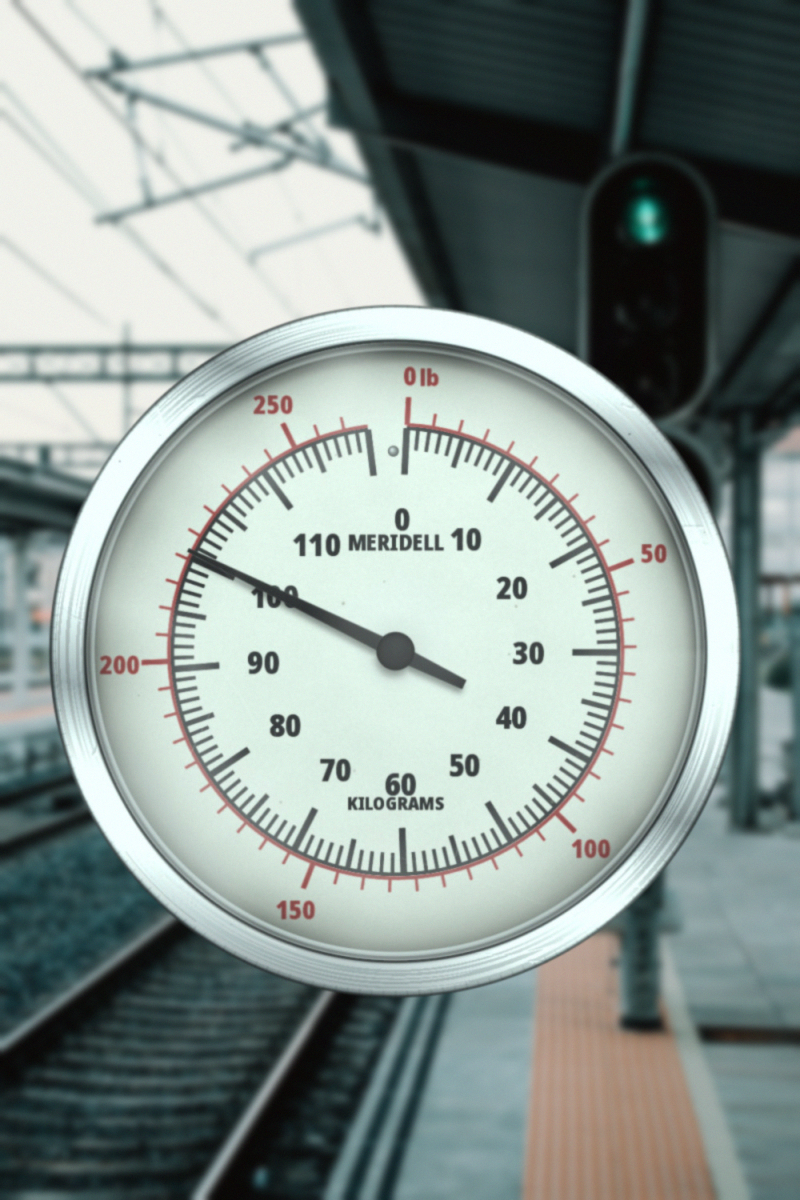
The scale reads kg 100.5
